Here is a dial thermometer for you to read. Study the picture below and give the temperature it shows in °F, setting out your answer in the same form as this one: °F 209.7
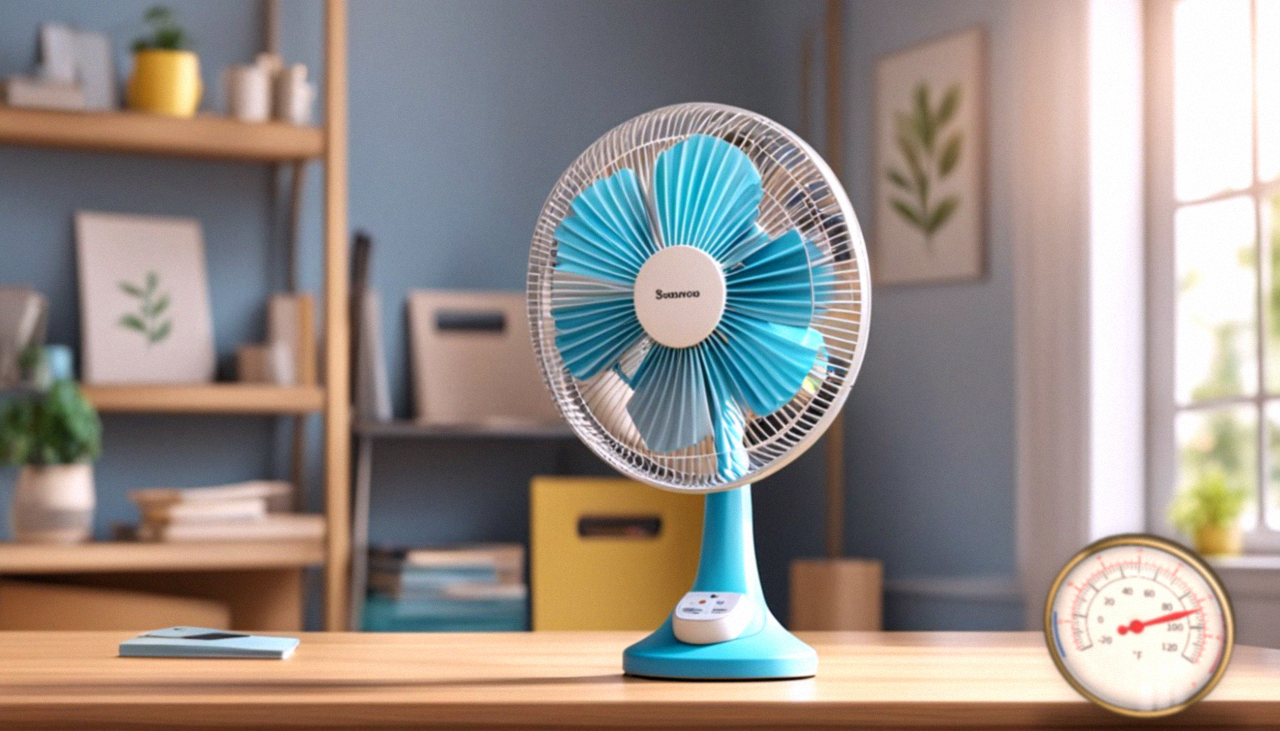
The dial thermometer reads °F 90
